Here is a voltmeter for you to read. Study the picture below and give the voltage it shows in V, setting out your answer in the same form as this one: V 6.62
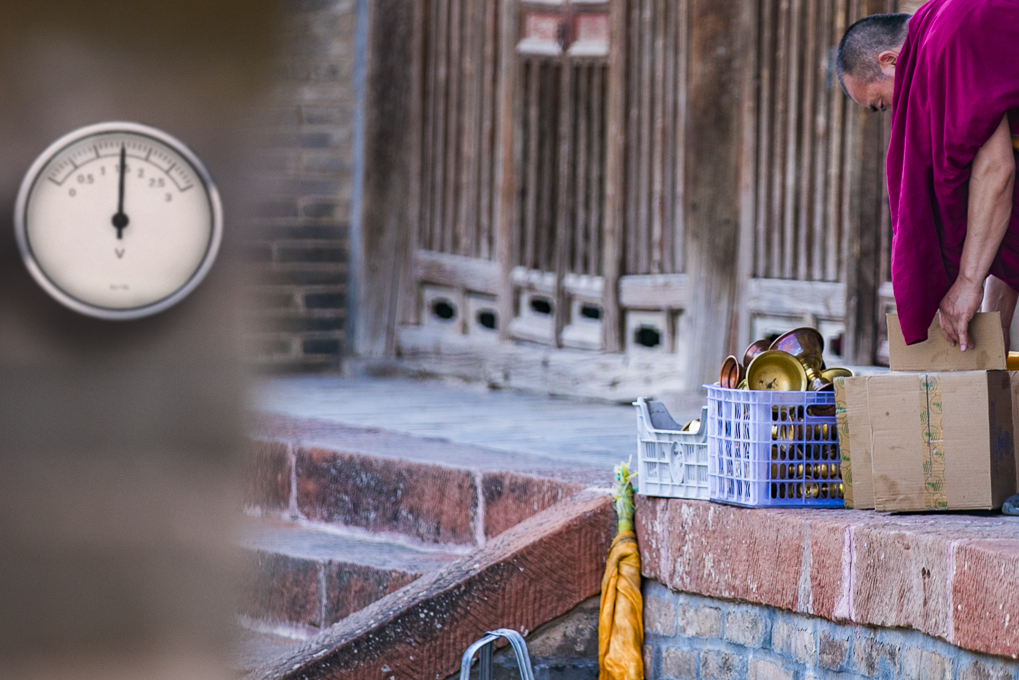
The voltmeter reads V 1.5
